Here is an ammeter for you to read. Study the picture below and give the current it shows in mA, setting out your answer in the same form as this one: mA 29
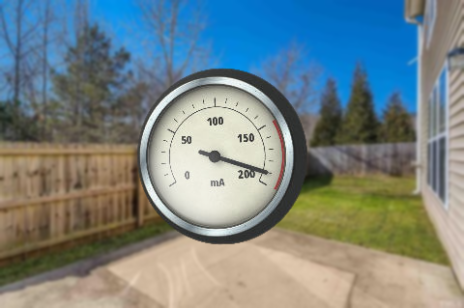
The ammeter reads mA 190
